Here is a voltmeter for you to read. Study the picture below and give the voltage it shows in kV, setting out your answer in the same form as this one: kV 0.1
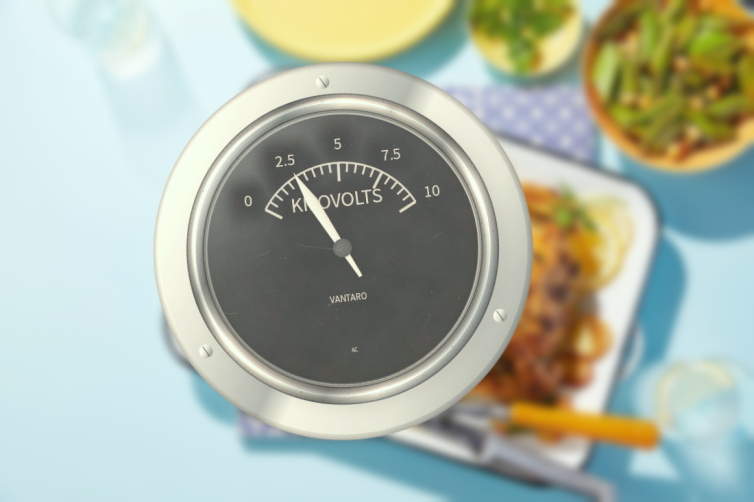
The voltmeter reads kV 2.5
